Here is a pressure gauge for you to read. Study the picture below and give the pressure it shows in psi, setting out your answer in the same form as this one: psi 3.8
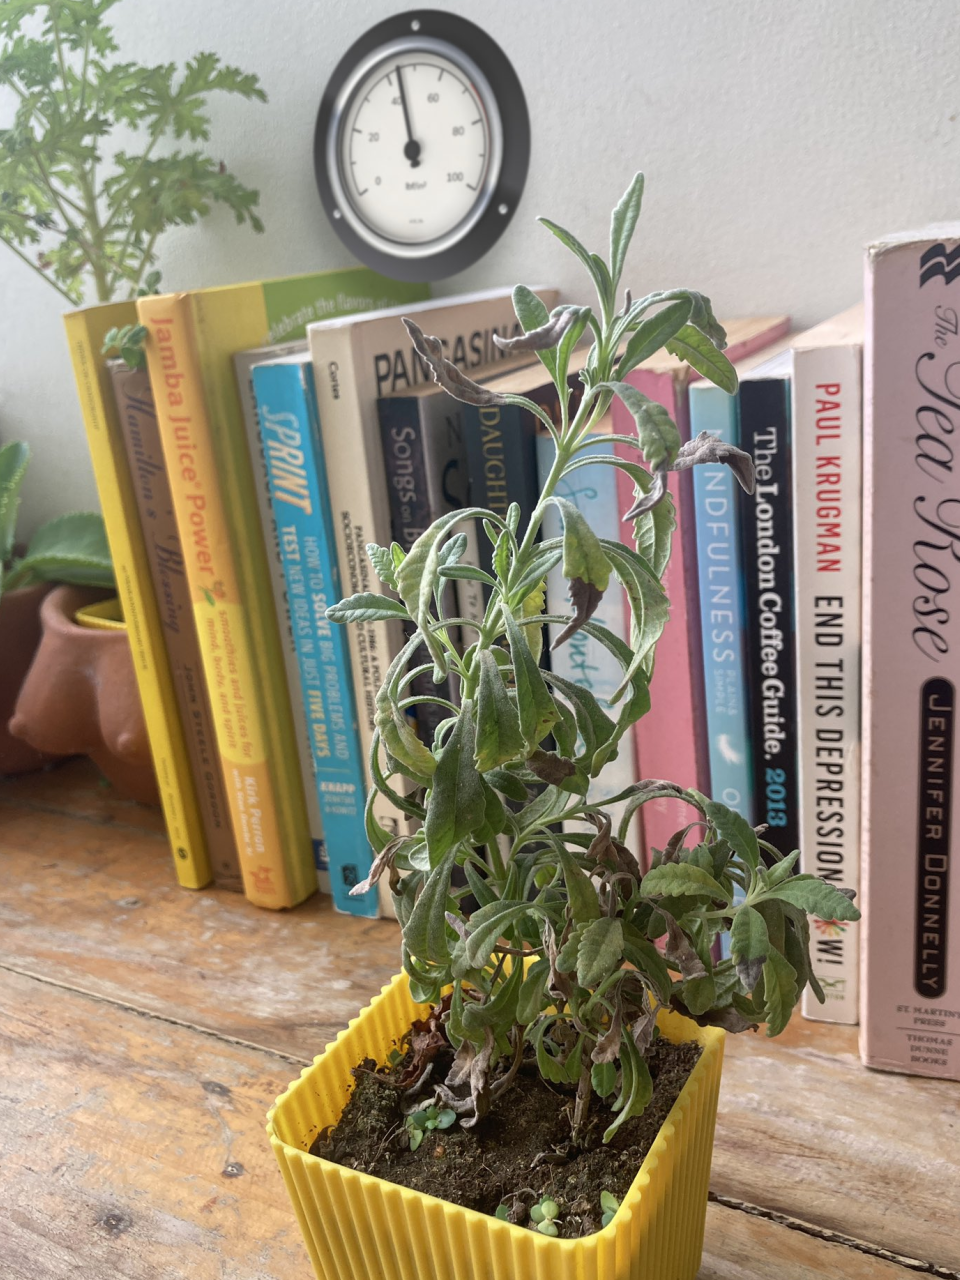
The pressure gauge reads psi 45
